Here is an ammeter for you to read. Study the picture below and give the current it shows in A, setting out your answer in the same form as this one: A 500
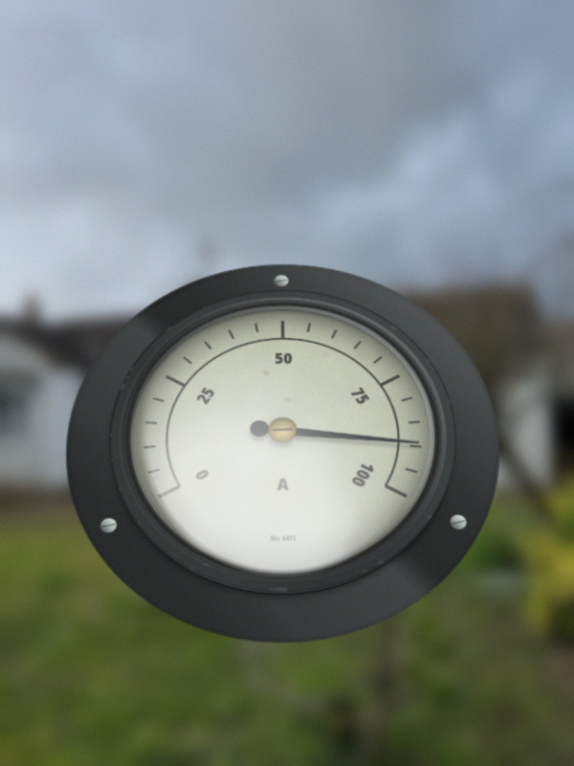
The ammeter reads A 90
